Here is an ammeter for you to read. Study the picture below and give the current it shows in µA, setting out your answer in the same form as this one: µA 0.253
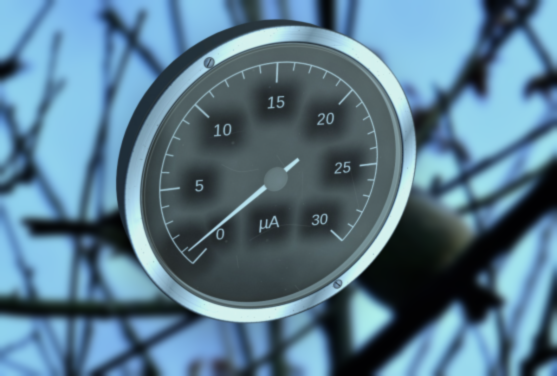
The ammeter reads µA 1
